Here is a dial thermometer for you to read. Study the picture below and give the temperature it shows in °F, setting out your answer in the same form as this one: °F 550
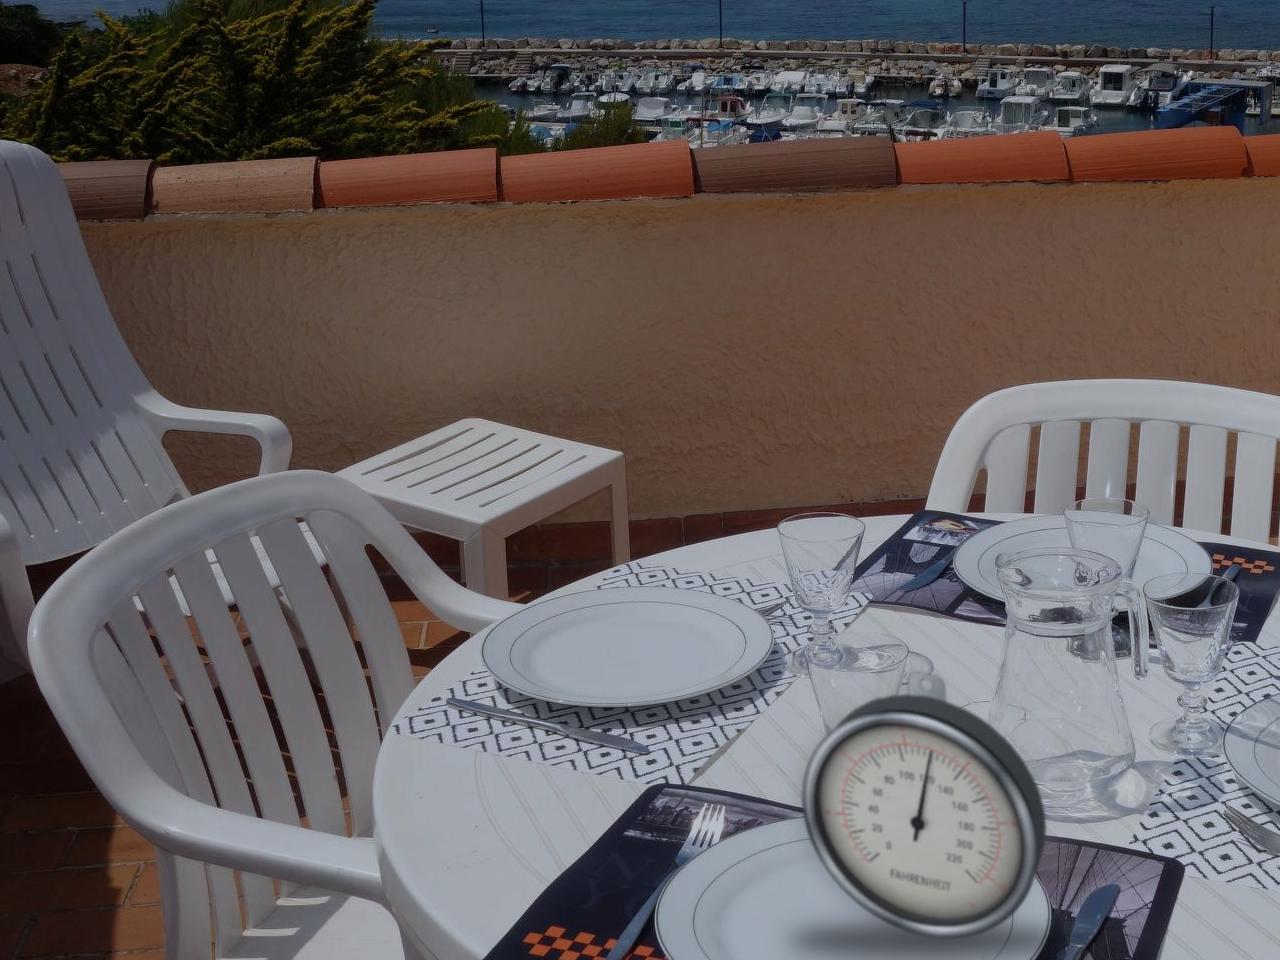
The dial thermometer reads °F 120
